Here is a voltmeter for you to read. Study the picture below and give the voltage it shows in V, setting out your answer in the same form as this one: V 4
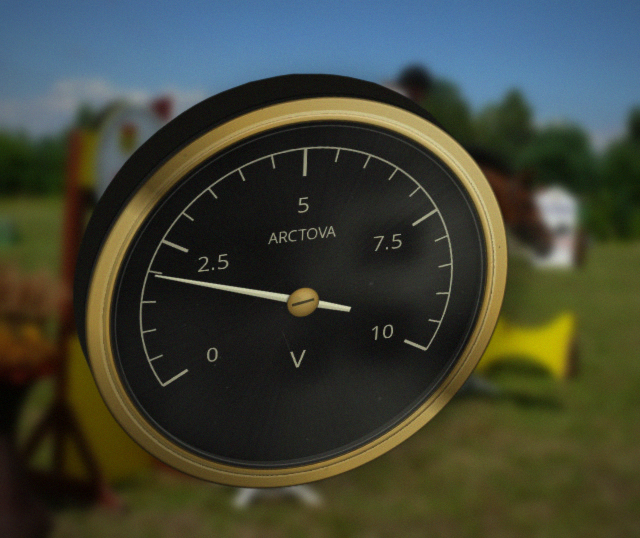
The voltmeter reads V 2
